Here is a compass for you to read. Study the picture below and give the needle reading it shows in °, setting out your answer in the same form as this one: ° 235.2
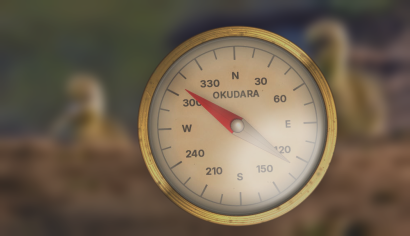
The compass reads ° 307.5
